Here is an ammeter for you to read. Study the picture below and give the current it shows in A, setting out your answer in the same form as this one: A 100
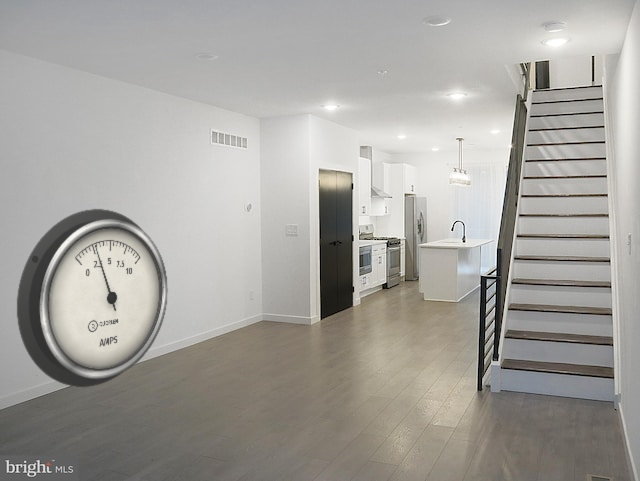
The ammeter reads A 2.5
